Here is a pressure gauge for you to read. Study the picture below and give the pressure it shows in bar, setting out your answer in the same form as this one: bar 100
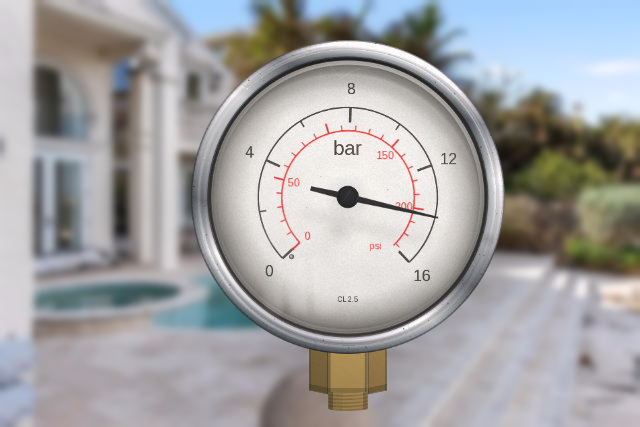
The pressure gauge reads bar 14
